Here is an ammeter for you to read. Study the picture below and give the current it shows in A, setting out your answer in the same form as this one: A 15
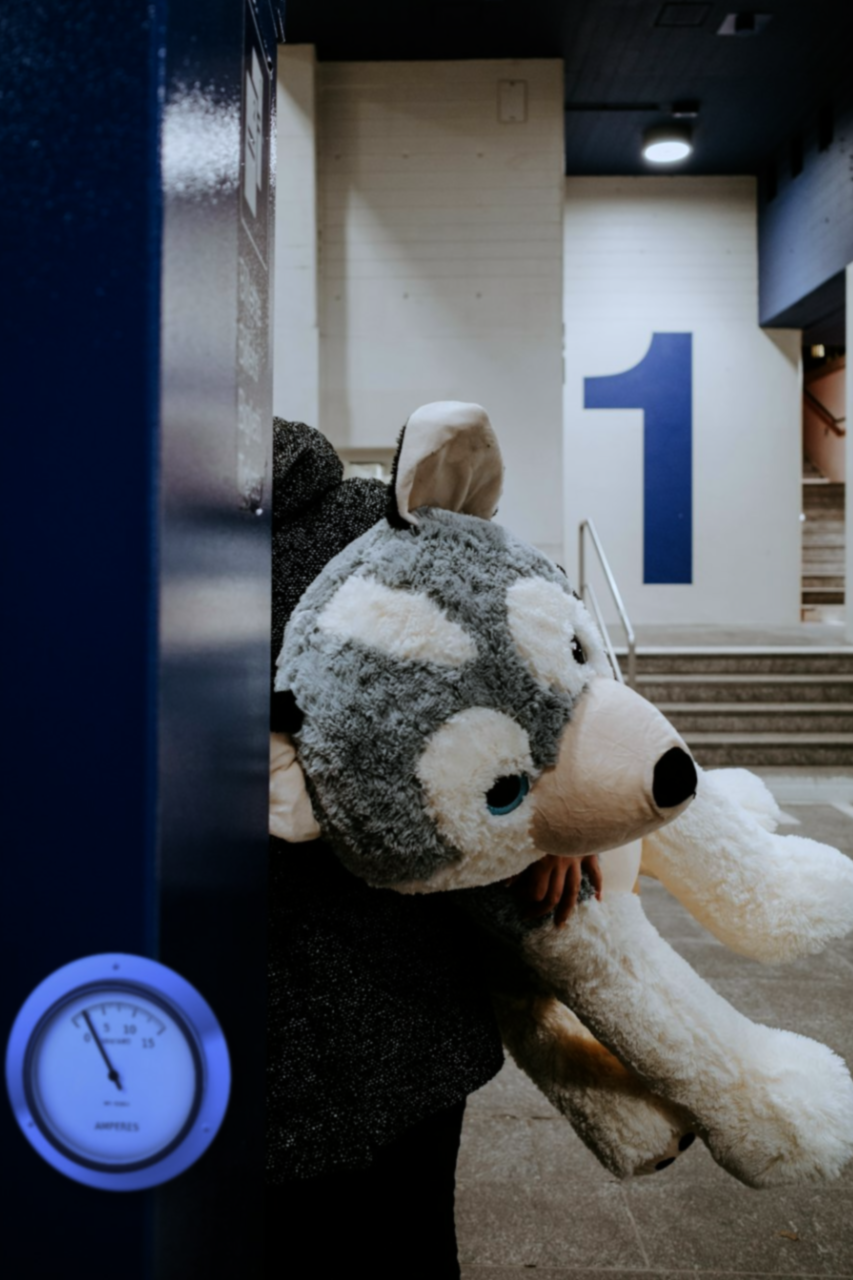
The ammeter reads A 2.5
